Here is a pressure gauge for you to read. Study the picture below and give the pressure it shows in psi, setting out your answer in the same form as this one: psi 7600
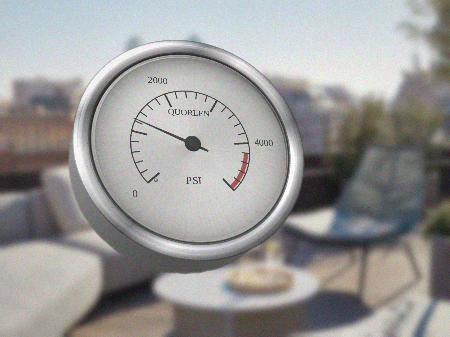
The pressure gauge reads psi 1200
